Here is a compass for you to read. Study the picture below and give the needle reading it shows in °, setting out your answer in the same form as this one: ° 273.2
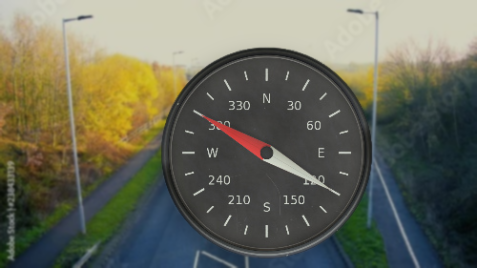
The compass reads ° 300
